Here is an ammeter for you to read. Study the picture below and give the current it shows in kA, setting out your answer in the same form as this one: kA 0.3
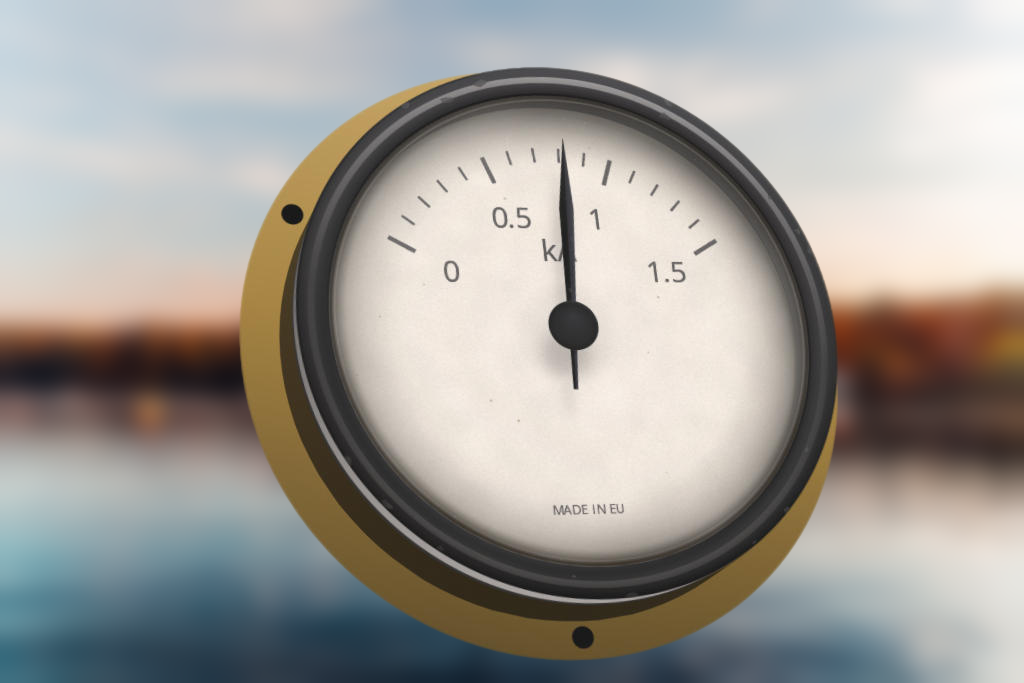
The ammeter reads kA 0.8
